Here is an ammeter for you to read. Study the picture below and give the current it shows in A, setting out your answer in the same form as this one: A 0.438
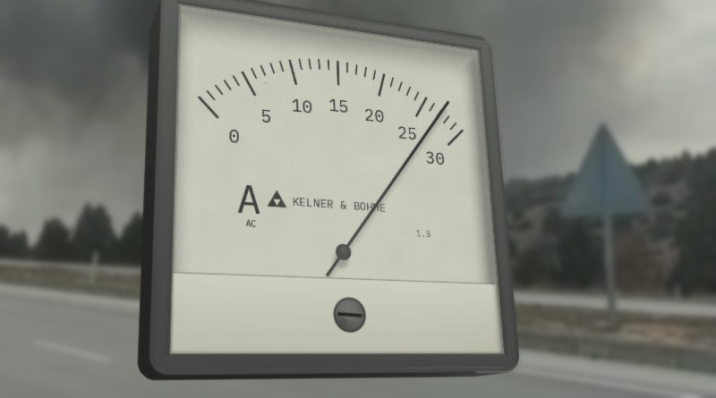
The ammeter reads A 27
